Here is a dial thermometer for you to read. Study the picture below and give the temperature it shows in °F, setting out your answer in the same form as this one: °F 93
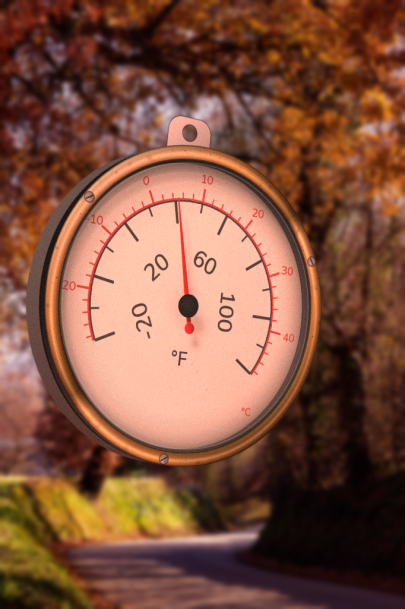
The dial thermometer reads °F 40
